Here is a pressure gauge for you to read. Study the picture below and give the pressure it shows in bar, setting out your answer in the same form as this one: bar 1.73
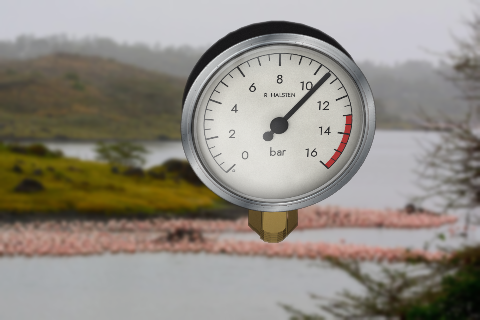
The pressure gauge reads bar 10.5
